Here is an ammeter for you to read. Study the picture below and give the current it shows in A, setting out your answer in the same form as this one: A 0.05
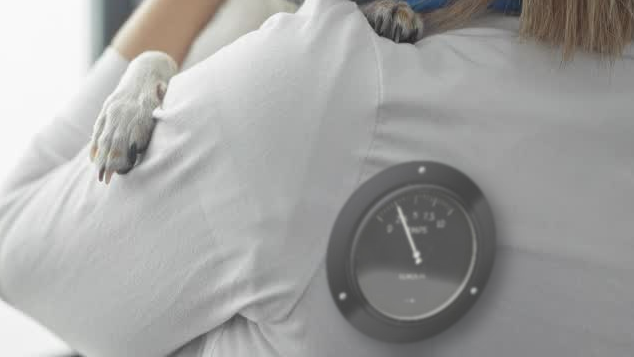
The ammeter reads A 2.5
